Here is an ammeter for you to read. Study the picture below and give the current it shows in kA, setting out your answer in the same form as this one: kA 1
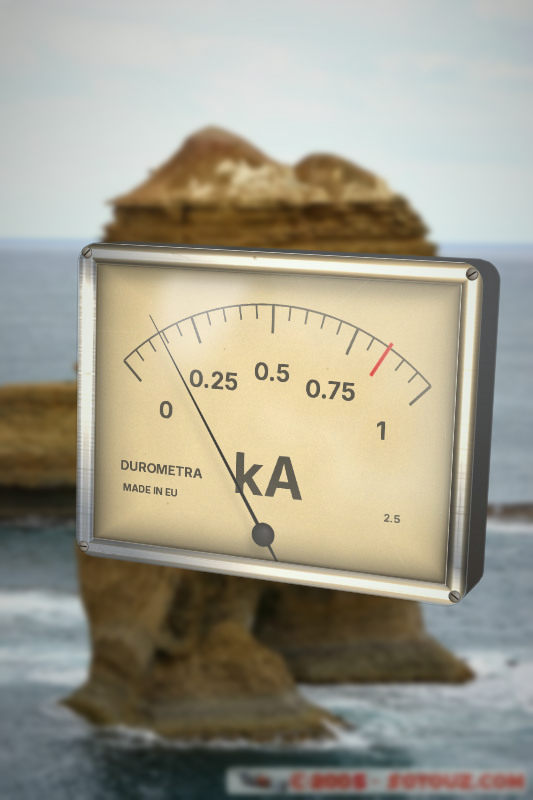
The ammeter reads kA 0.15
